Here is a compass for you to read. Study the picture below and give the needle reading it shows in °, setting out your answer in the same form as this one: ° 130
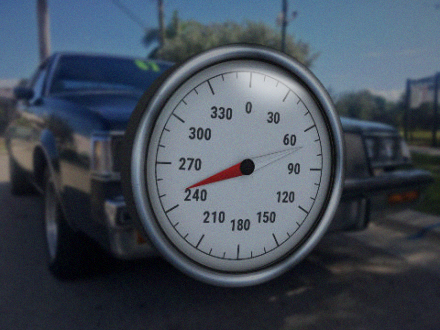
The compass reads ° 250
